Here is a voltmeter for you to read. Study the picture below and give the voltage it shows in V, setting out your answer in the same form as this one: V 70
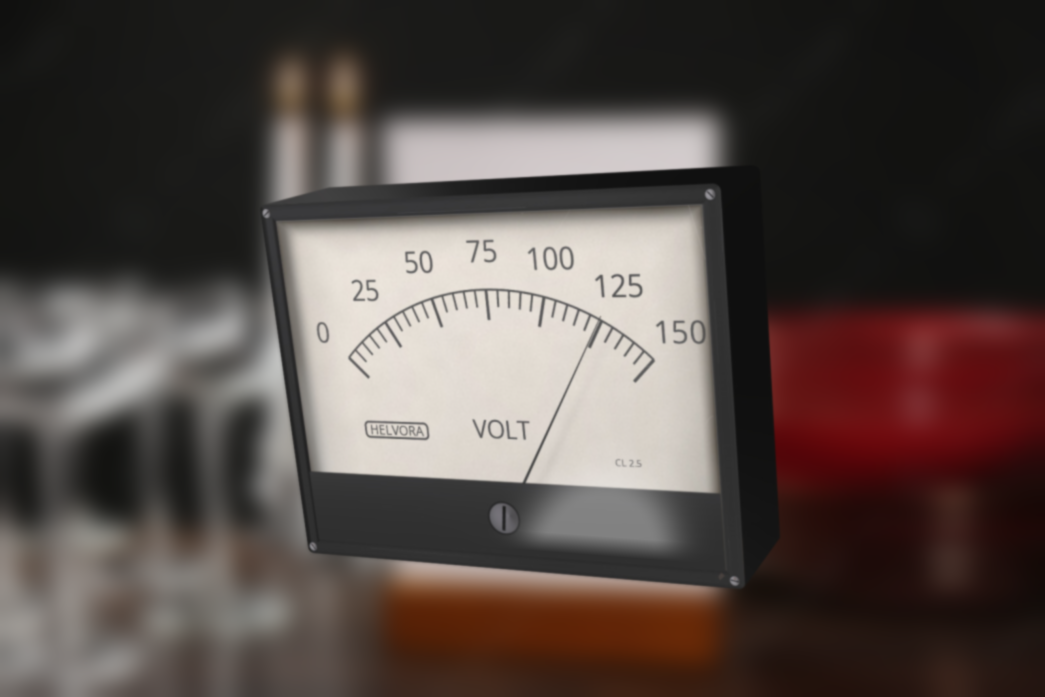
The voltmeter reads V 125
